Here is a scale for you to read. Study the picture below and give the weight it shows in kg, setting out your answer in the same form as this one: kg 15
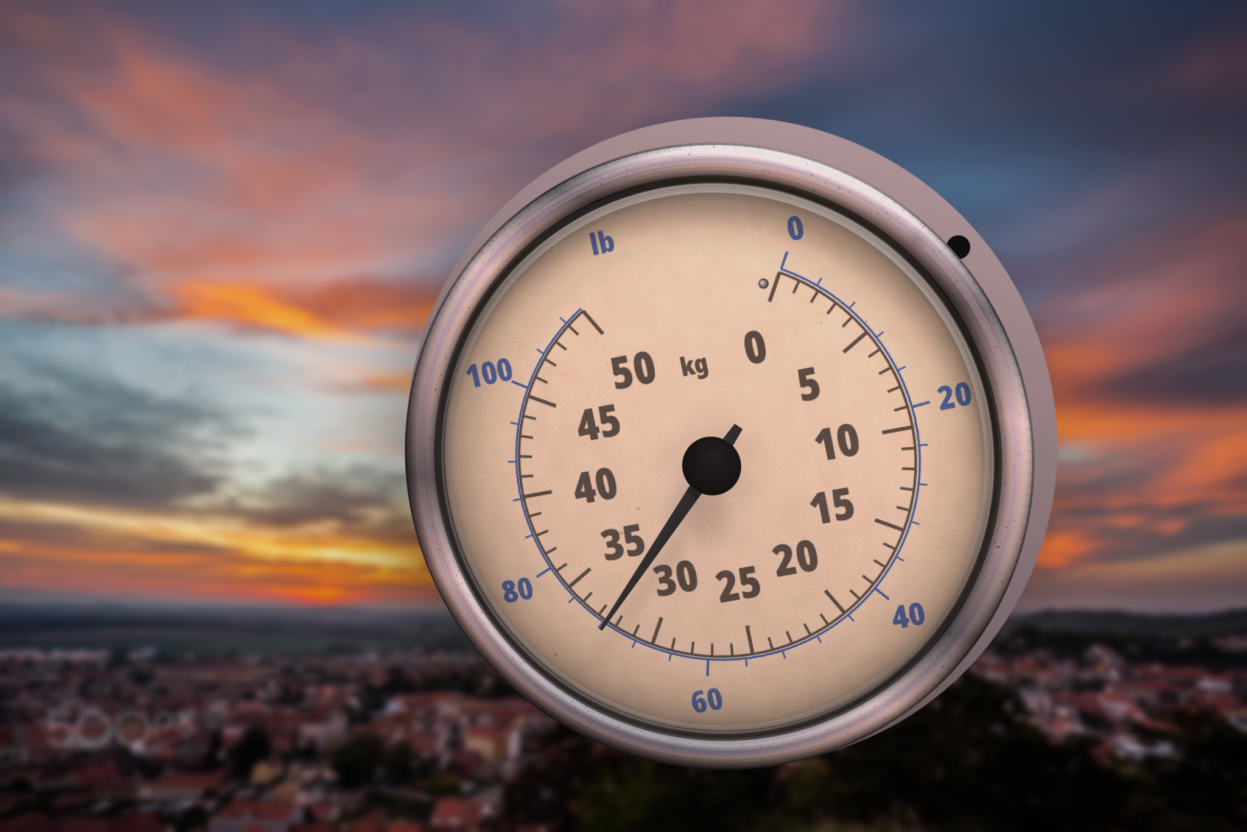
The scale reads kg 32.5
